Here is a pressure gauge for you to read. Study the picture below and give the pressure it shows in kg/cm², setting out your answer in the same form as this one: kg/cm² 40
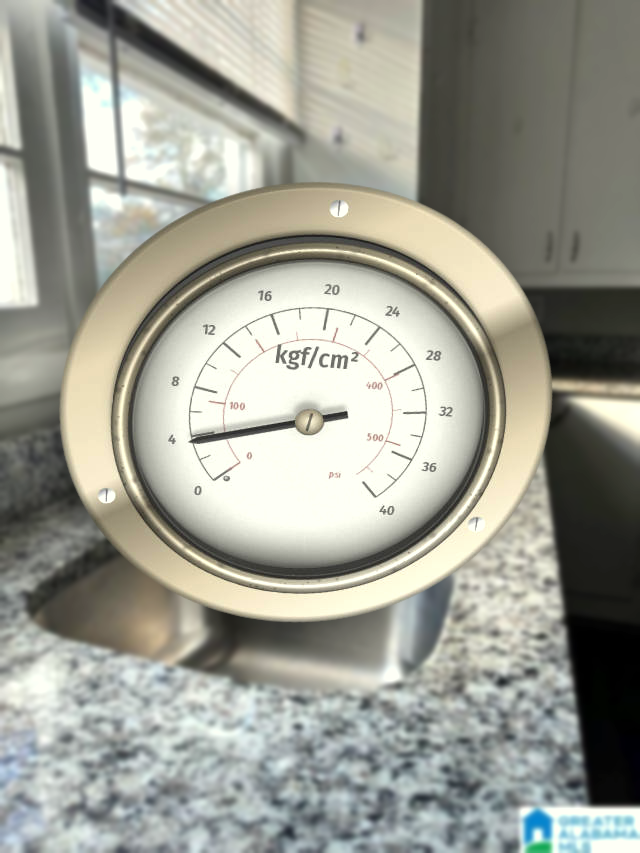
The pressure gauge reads kg/cm² 4
